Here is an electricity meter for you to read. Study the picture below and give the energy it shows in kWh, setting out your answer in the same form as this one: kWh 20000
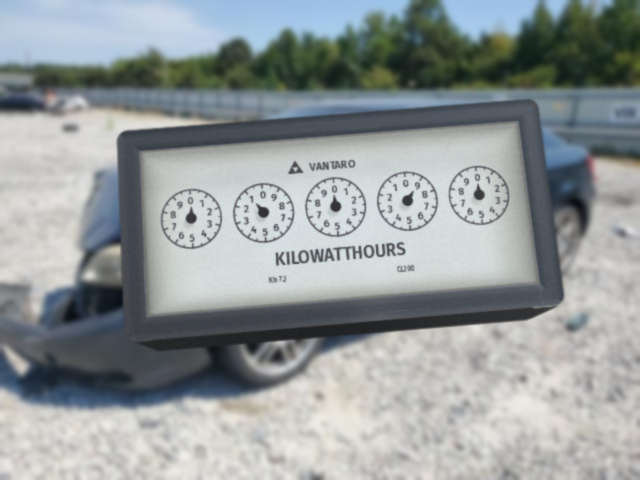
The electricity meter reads kWh 990
